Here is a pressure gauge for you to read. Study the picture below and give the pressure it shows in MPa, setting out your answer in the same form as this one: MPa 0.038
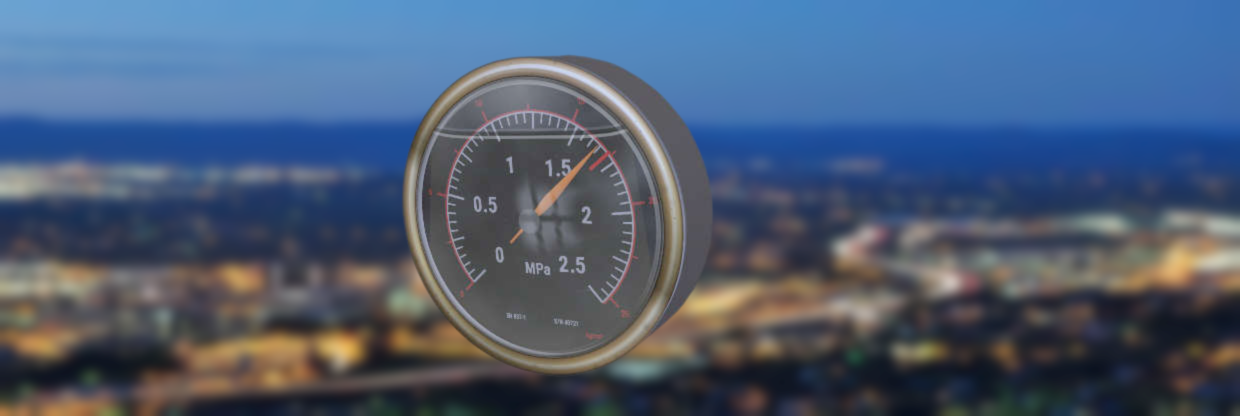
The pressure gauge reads MPa 1.65
